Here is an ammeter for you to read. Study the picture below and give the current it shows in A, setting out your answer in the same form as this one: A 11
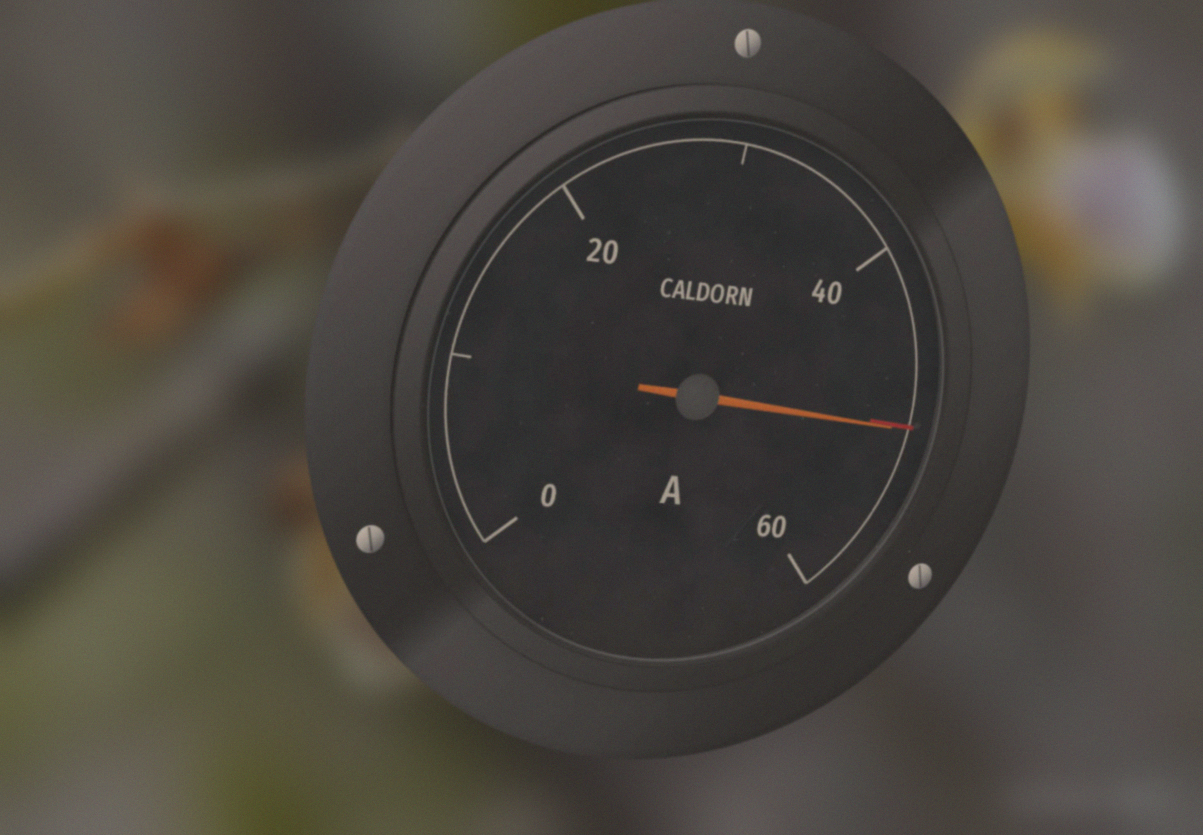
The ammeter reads A 50
